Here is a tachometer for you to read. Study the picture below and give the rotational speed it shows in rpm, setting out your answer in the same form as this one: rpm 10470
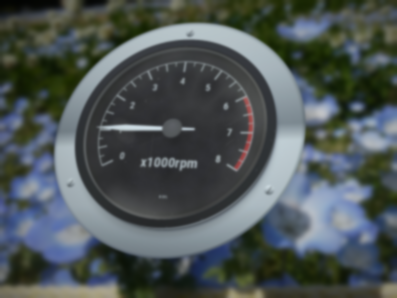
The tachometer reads rpm 1000
